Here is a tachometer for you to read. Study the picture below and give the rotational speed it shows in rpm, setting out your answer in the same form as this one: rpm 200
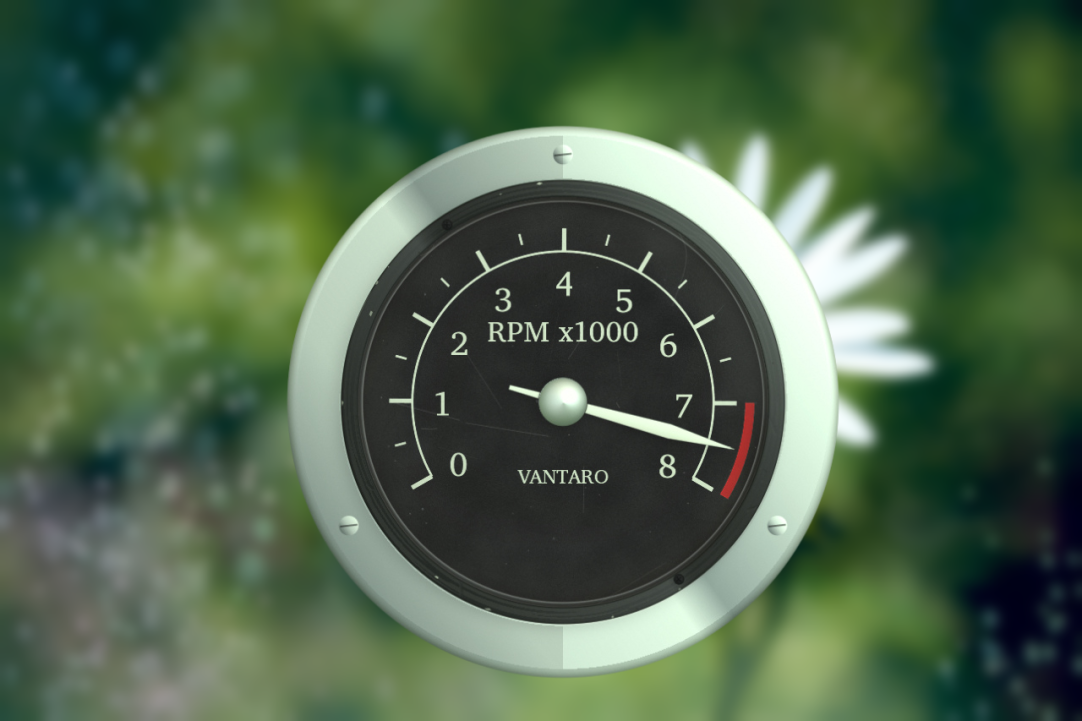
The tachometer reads rpm 7500
